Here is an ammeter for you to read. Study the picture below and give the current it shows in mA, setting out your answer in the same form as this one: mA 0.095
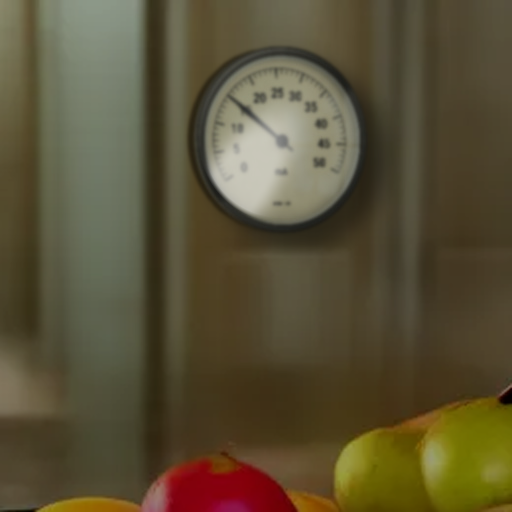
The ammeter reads mA 15
